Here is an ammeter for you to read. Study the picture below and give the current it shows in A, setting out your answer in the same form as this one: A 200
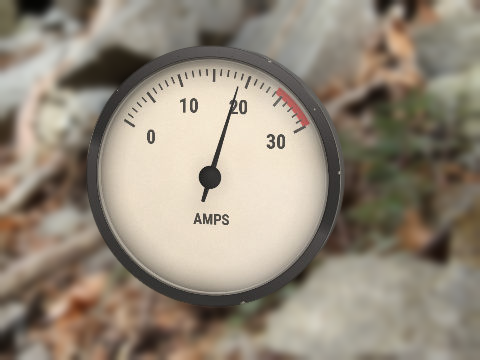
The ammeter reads A 19
